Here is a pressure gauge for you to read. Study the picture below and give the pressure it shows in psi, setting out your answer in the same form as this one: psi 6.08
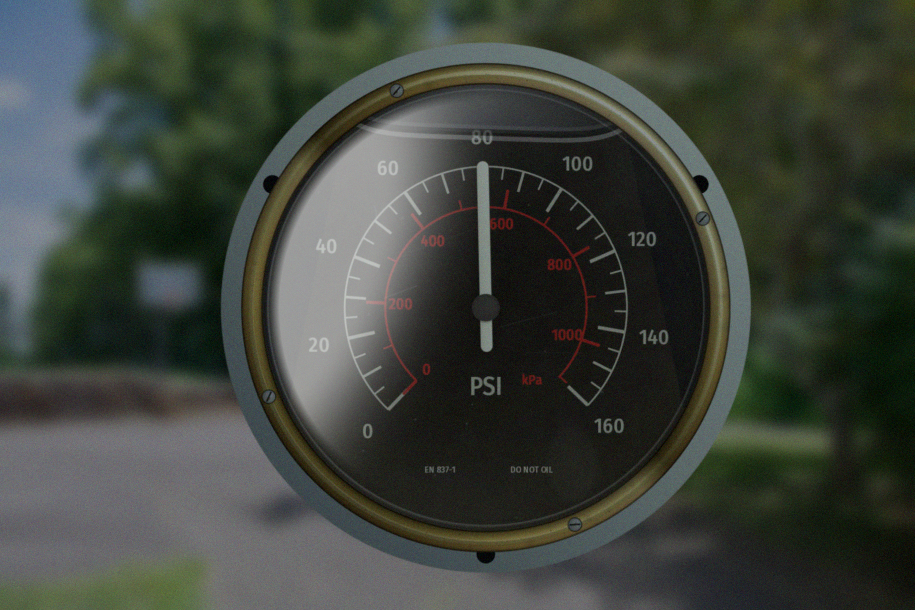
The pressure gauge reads psi 80
